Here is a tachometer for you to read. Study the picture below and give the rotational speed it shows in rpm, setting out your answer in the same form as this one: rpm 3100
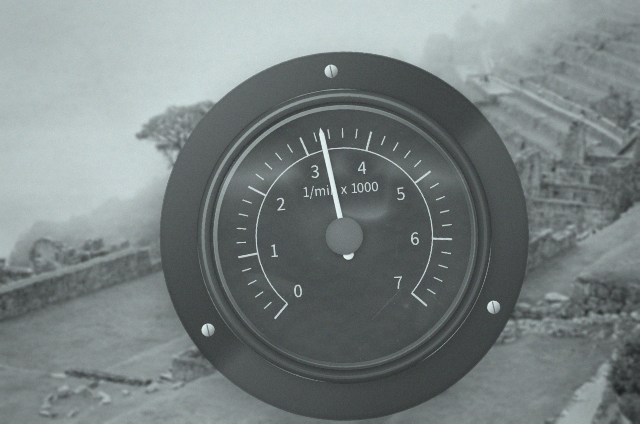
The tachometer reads rpm 3300
